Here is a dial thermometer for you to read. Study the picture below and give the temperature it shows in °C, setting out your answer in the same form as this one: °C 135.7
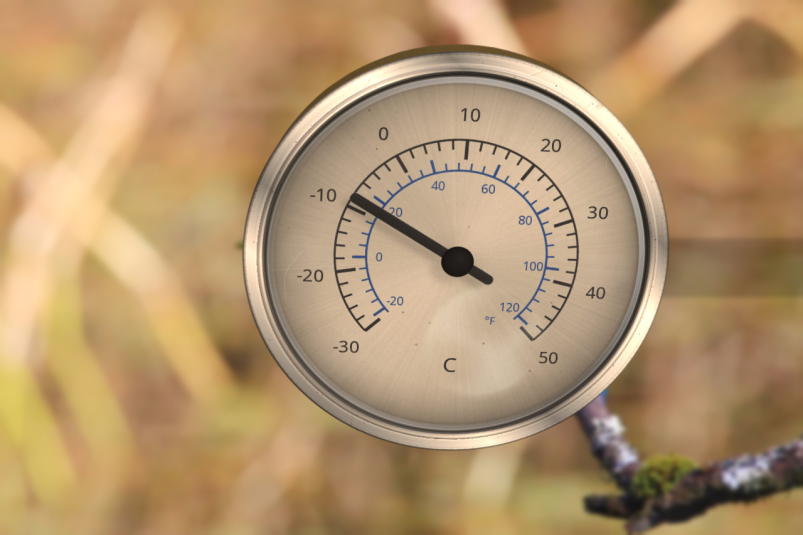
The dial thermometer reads °C -8
